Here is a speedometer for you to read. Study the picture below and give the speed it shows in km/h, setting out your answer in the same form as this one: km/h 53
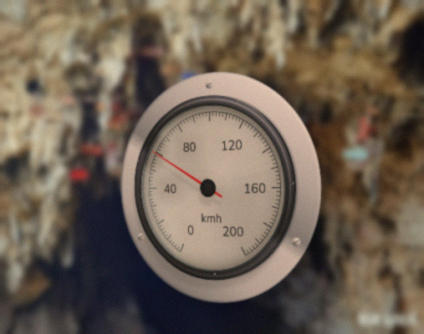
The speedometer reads km/h 60
